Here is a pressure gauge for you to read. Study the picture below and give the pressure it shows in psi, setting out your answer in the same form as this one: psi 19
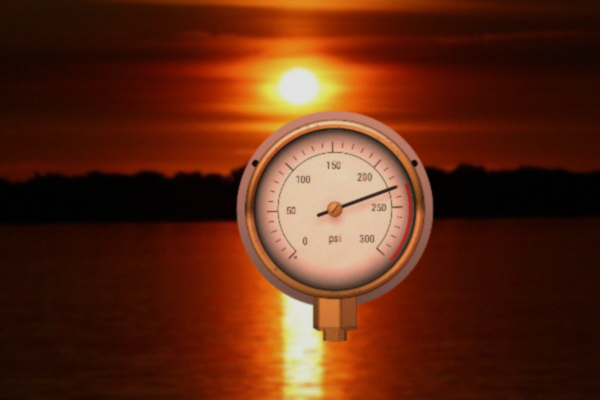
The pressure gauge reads psi 230
